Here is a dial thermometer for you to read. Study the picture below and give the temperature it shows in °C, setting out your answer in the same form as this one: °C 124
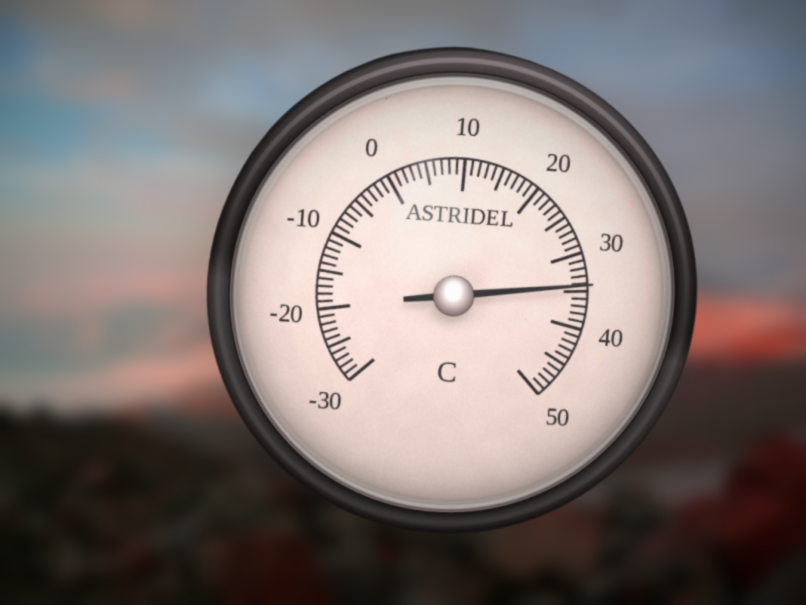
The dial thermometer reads °C 34
